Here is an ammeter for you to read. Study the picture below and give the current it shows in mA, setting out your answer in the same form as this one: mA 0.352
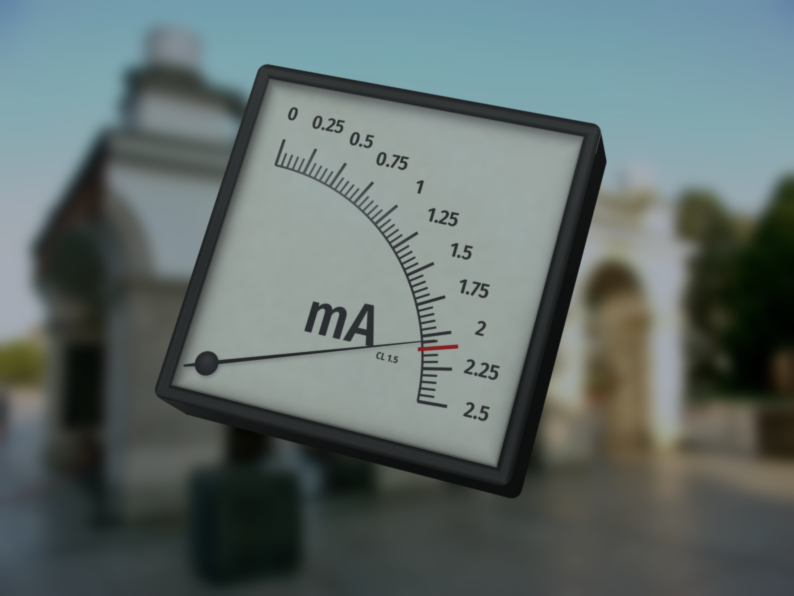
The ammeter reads mA 2.05
